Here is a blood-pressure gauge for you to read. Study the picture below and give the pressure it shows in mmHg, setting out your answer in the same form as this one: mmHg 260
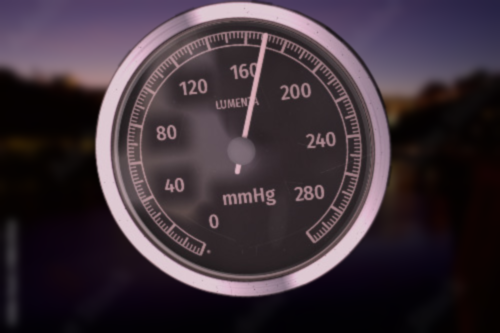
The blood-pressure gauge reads mmHg 170
